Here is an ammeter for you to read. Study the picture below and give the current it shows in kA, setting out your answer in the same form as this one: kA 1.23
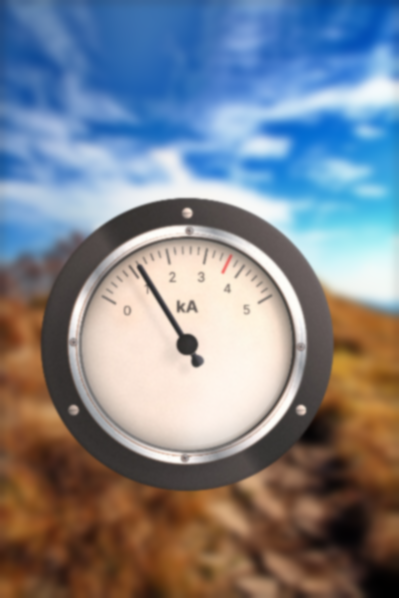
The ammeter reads kA 1.2
